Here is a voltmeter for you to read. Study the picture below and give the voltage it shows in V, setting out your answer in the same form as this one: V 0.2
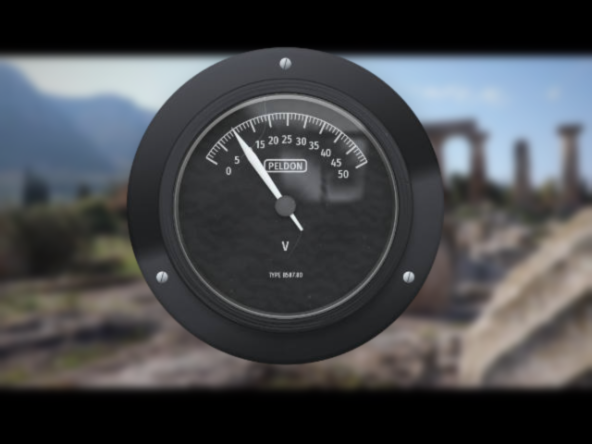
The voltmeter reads V 10
